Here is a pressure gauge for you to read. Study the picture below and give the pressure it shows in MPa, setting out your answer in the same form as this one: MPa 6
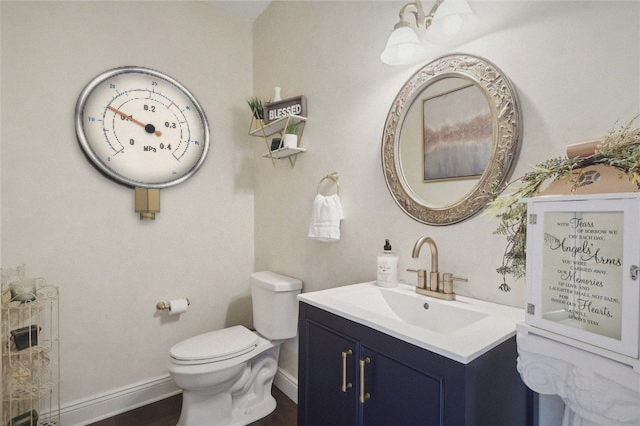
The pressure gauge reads MPa 0.1
